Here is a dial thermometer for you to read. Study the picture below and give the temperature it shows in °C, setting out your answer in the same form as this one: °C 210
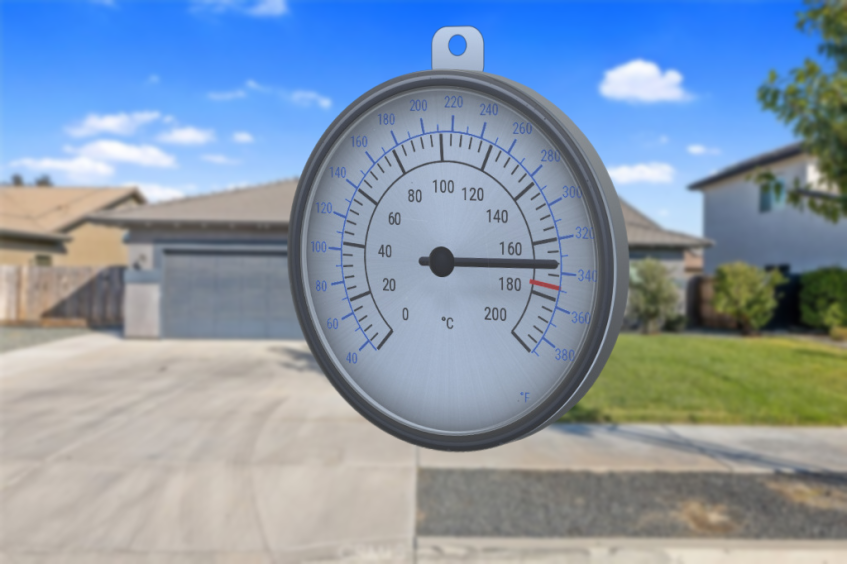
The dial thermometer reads °C 168
